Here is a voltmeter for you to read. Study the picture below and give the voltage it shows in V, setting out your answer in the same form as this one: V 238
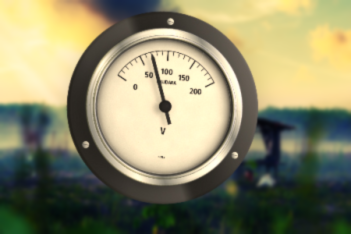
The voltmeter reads V 70
